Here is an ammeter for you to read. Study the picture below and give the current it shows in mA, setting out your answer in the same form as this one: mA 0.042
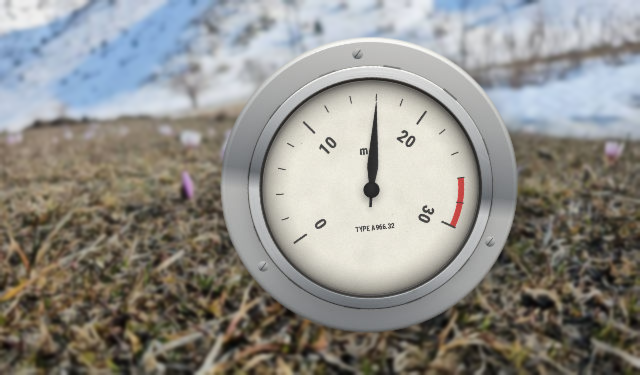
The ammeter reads mA 16
